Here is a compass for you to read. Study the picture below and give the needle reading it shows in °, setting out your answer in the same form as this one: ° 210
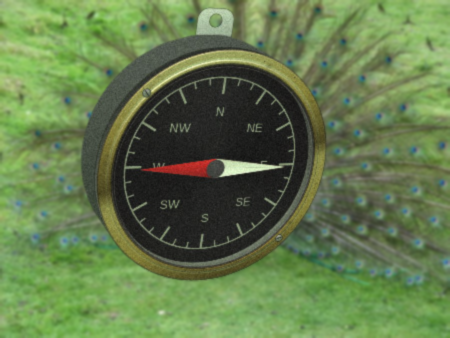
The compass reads ° 270
